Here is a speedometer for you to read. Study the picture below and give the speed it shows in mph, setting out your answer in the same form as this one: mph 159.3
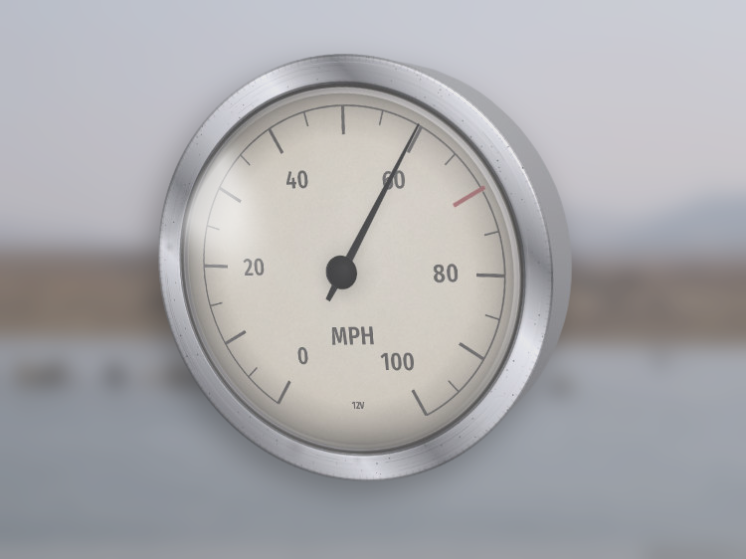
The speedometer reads mph 60
